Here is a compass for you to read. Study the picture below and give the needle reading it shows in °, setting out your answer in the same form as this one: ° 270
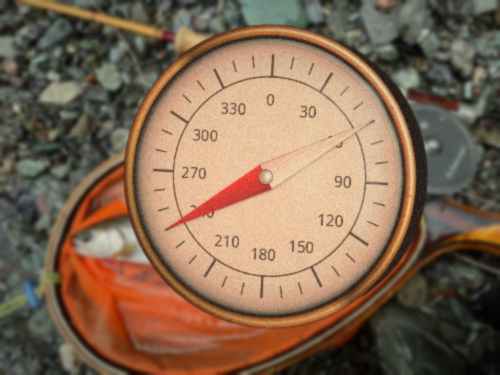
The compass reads ° 240
